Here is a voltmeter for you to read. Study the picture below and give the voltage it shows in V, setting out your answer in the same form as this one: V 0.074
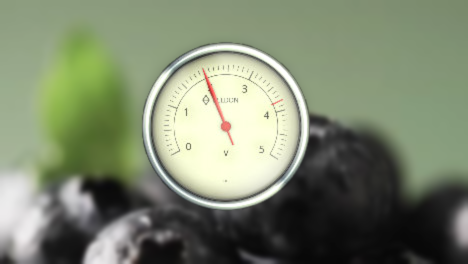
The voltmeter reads V 2
